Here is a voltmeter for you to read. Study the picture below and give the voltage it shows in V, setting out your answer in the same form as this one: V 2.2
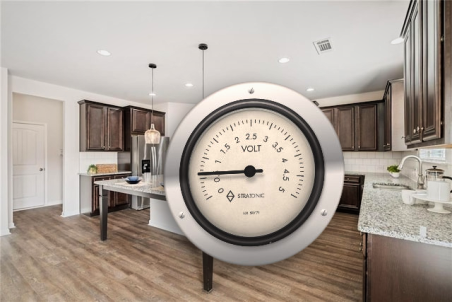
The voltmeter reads V 0.6
